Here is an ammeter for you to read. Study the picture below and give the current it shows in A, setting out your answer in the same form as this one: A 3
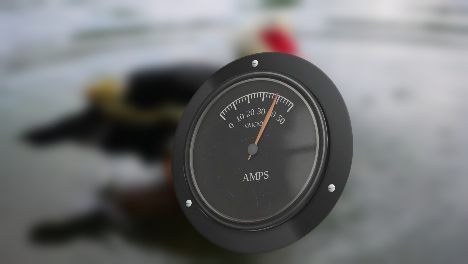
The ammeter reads A 40
